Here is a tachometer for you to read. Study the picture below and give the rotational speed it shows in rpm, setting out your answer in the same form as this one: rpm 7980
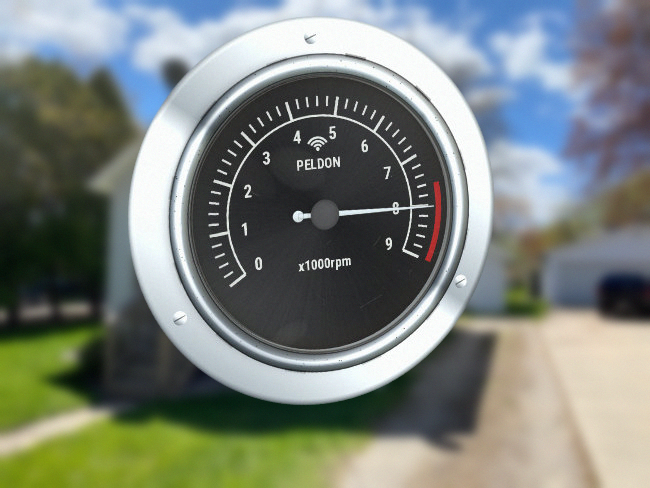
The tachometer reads rpm 8000
